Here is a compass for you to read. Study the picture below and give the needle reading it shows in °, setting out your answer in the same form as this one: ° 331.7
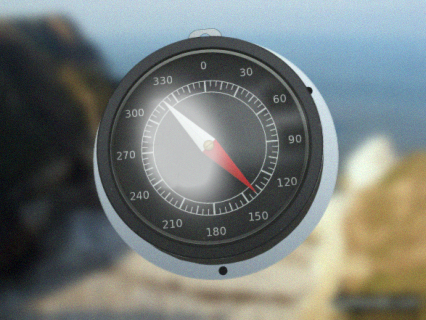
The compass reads ° 140
